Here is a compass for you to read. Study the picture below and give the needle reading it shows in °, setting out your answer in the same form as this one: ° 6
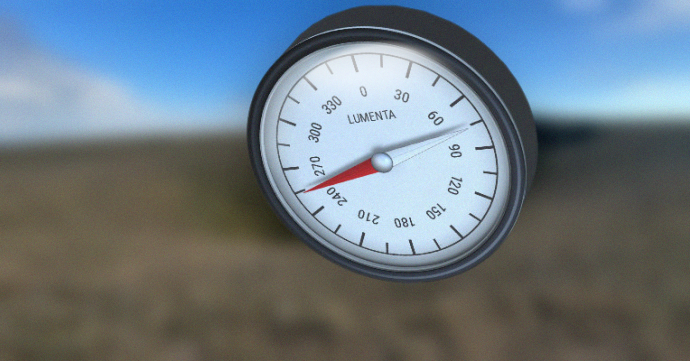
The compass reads ° 255
